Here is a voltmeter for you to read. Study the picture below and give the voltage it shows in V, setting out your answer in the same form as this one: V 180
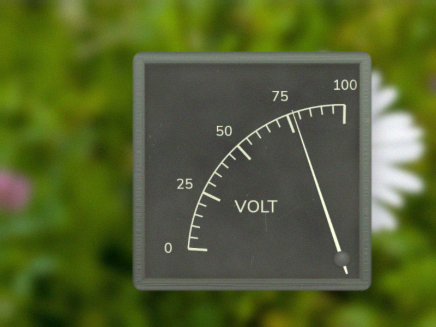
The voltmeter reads V 77.5
